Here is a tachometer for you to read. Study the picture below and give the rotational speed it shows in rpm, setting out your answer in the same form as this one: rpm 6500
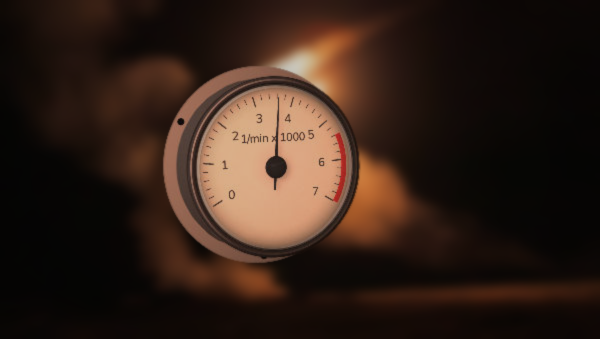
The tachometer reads rpm 3600
